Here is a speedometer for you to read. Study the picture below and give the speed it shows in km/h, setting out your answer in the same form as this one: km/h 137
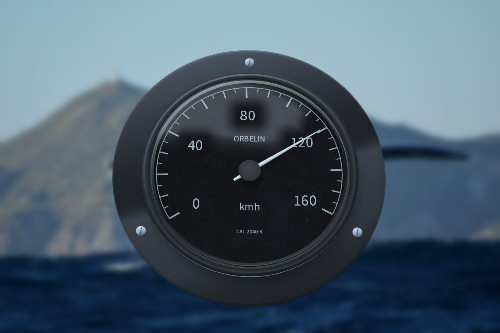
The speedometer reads km/h 120
